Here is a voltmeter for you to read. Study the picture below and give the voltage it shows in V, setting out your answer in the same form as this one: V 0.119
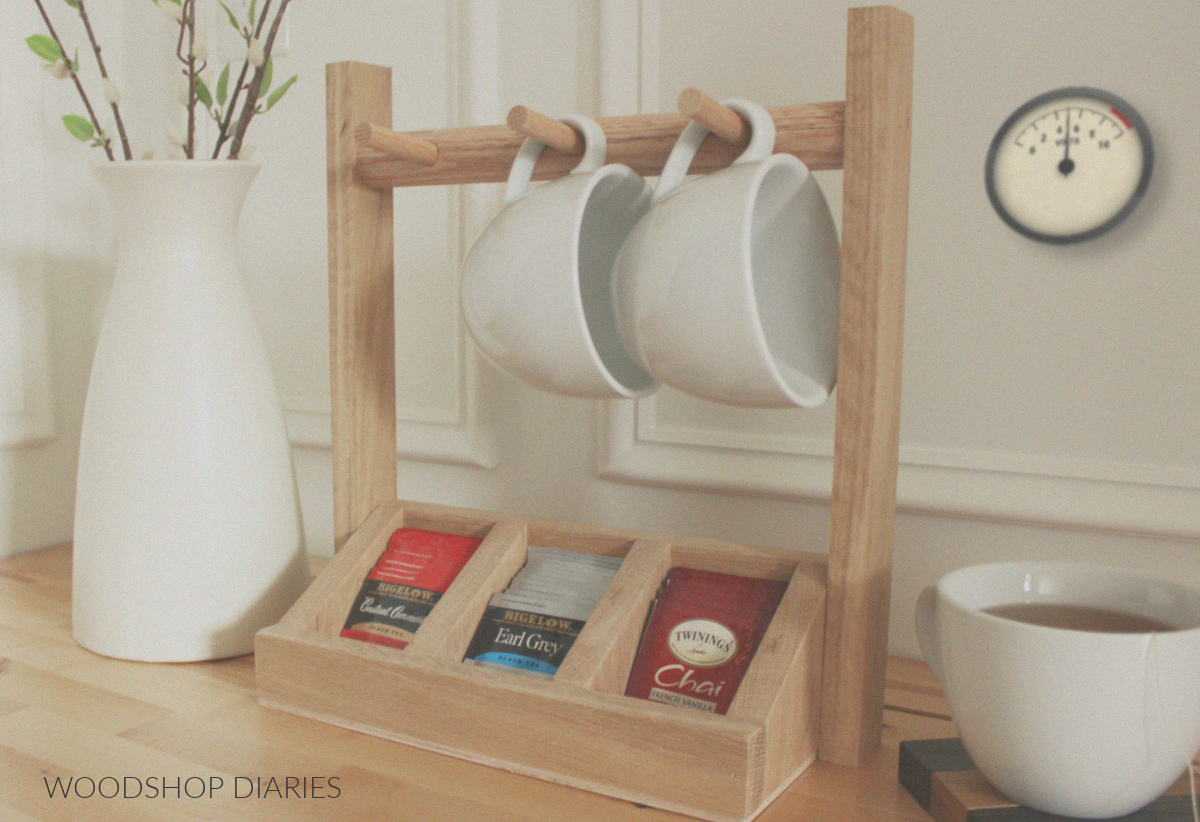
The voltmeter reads V 5
